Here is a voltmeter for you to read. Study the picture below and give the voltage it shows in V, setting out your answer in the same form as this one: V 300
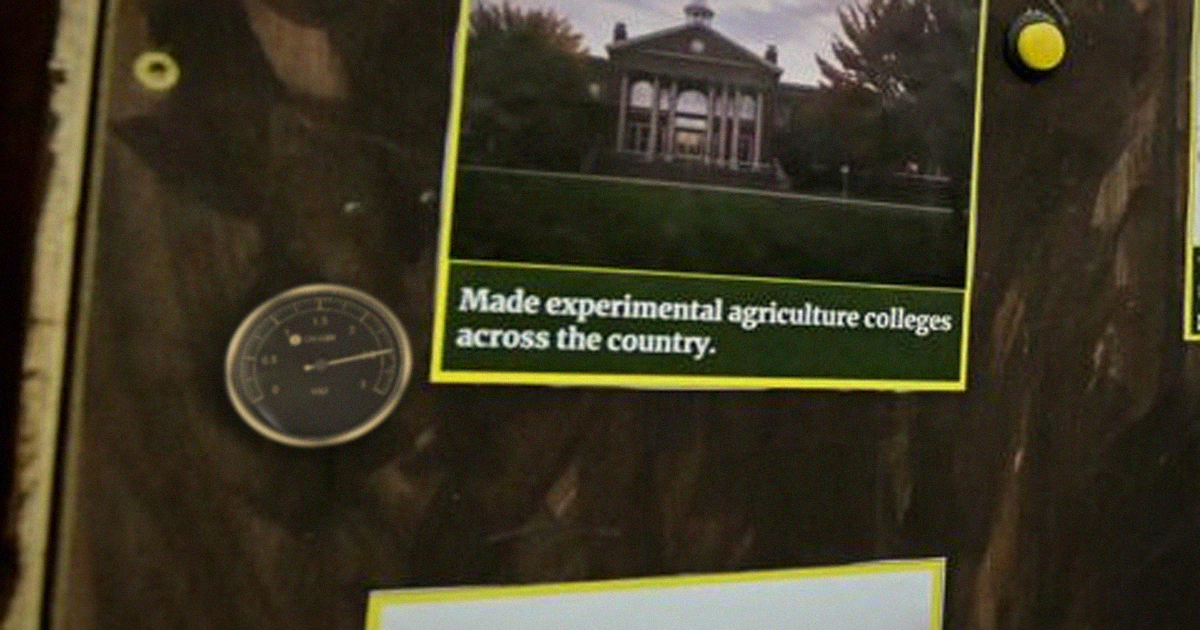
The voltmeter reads V 2.5
